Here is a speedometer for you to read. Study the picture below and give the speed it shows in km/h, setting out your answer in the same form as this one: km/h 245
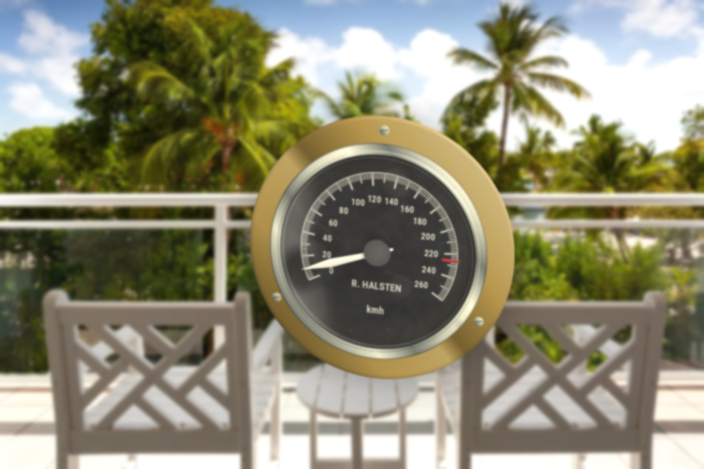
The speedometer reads km/h 10
